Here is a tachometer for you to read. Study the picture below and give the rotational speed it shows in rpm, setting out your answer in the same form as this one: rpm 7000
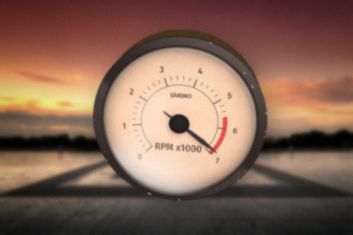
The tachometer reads rpm 6800
